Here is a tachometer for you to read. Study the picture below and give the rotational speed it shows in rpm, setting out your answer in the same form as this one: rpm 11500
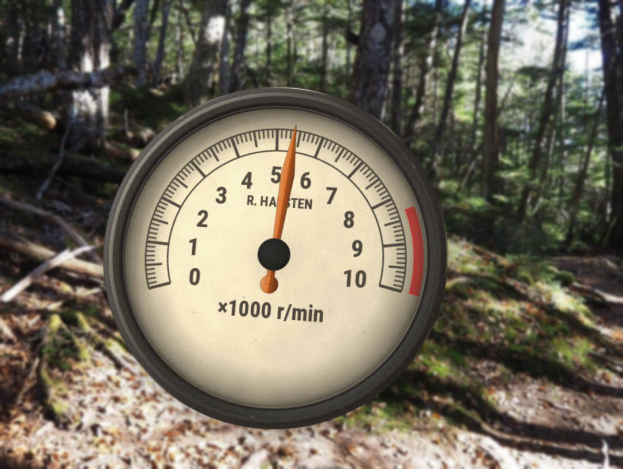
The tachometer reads rpm 5400
